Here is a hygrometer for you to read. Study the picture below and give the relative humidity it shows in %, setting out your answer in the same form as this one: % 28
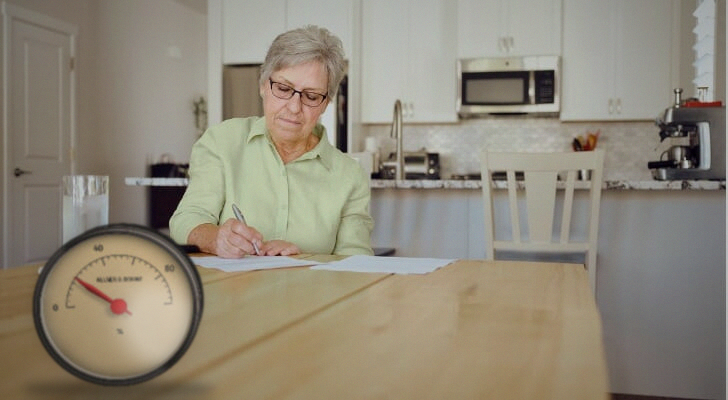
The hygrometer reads % 20
